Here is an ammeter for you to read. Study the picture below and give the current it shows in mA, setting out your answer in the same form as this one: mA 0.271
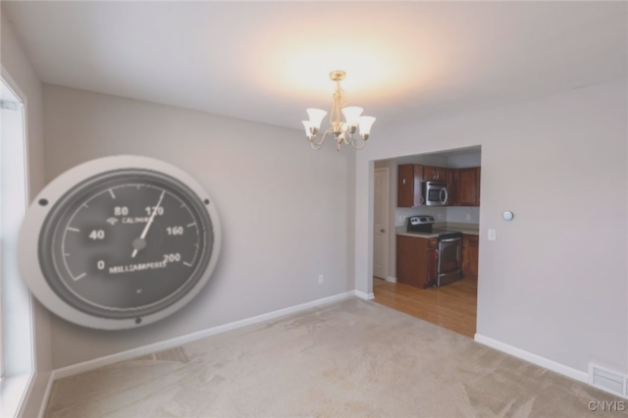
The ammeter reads mA 120
